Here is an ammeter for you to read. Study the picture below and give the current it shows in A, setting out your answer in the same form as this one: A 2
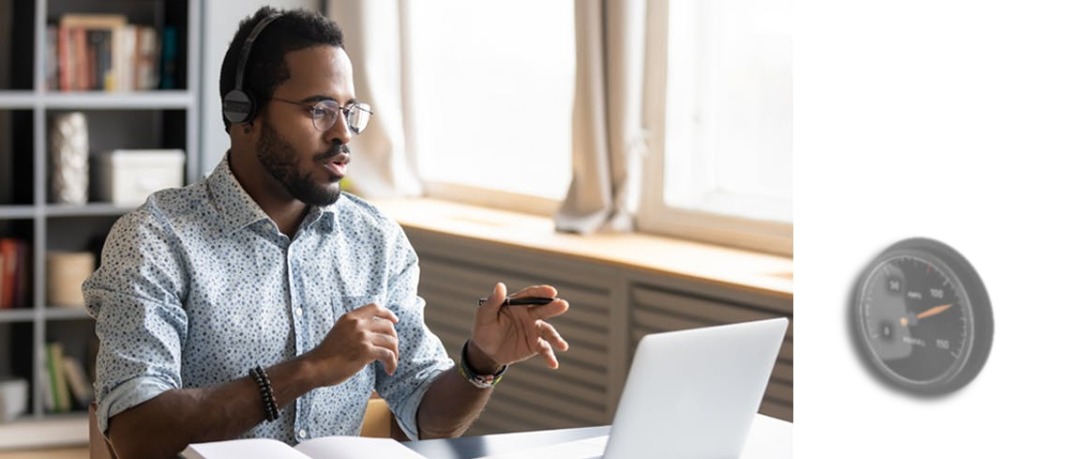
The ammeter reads A 115
